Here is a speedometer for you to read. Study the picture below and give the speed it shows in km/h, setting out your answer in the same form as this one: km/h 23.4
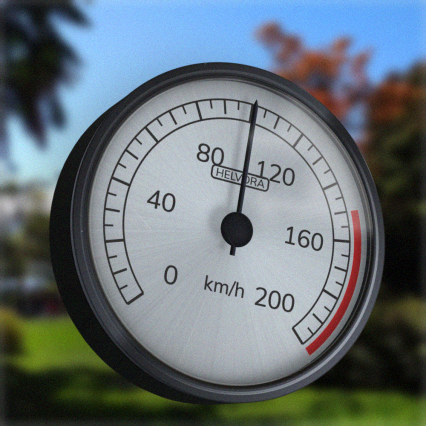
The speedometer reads km/h 100
